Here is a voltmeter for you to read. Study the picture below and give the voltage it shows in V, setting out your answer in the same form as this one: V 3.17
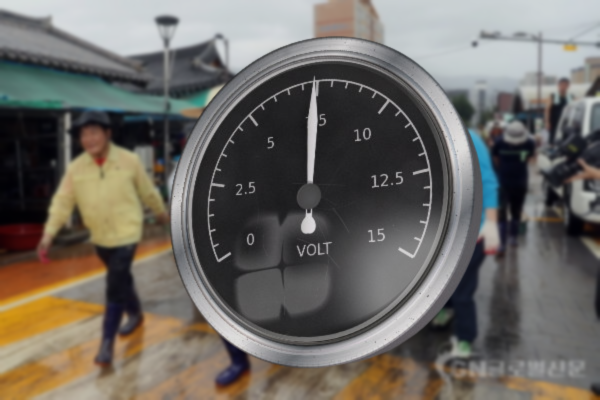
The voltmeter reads V 7.5
